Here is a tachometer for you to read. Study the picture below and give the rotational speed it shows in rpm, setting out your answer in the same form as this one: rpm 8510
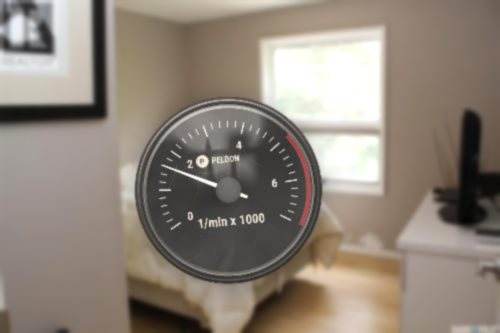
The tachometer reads rpm 1600
